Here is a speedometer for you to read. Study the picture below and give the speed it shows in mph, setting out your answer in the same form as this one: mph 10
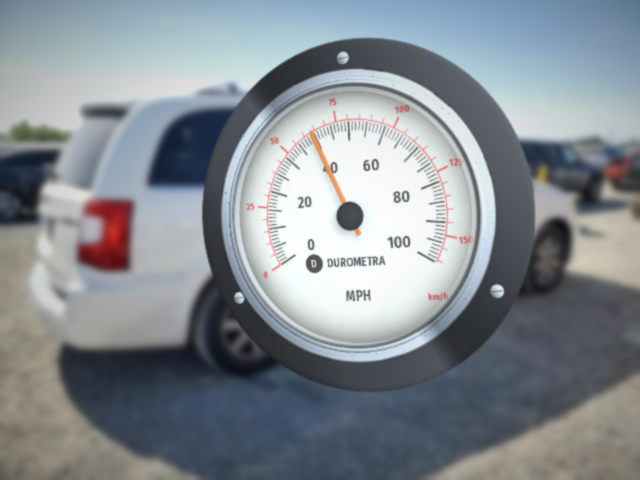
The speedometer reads mph 40
